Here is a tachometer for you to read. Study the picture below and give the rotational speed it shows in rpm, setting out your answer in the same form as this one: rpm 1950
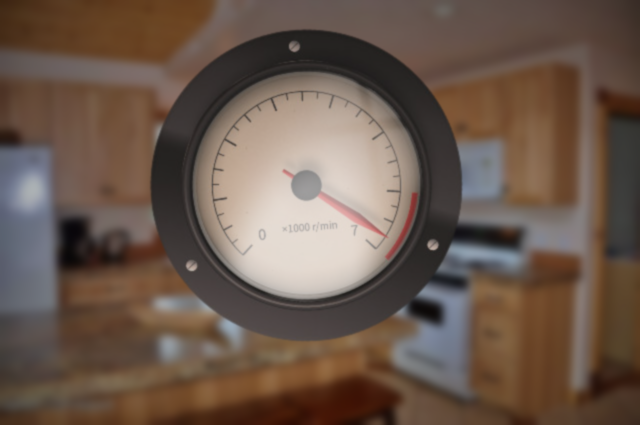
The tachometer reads rpm 6750
